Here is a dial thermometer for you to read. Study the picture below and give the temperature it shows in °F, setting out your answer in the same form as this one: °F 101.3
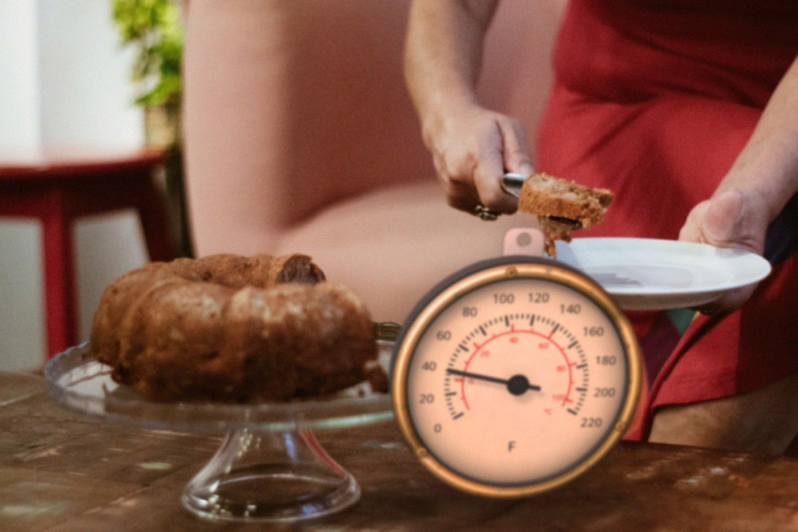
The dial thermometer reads °F 40
